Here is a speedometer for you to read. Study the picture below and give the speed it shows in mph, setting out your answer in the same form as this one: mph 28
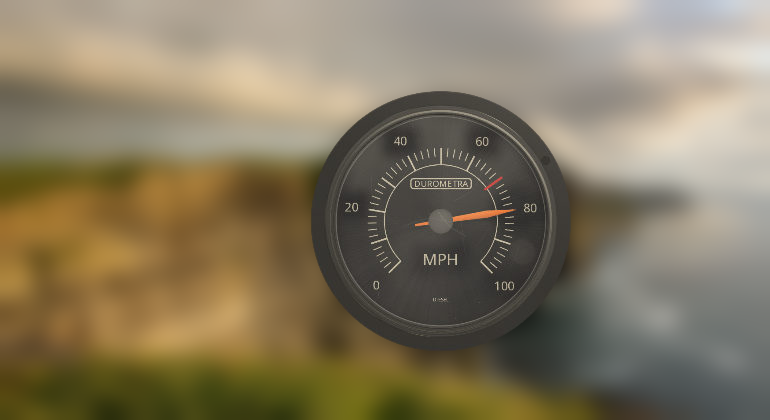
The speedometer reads mph 80
